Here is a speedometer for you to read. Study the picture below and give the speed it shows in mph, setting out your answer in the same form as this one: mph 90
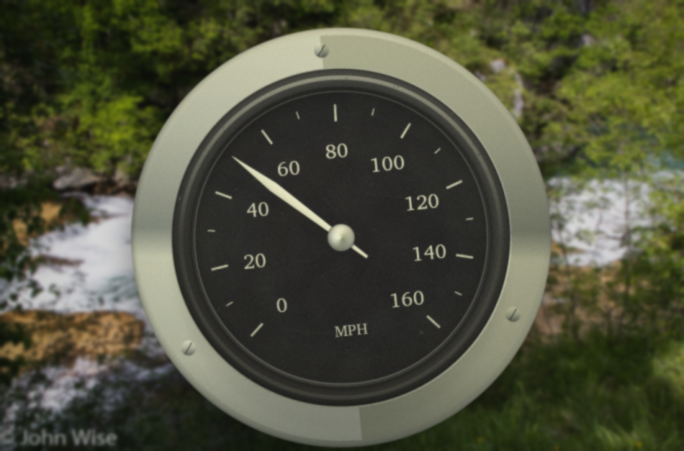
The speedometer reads mph 50
